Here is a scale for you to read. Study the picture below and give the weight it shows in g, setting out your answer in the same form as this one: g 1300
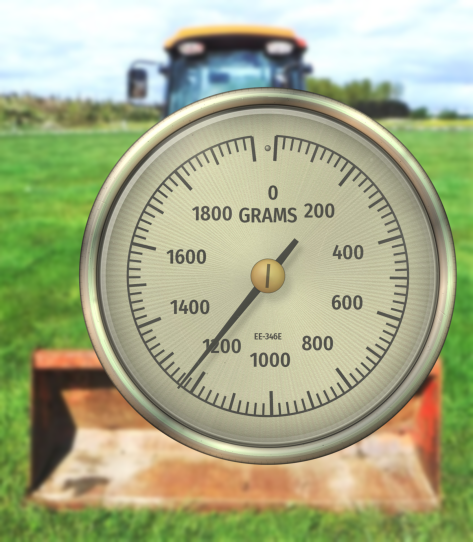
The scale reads g 1230
